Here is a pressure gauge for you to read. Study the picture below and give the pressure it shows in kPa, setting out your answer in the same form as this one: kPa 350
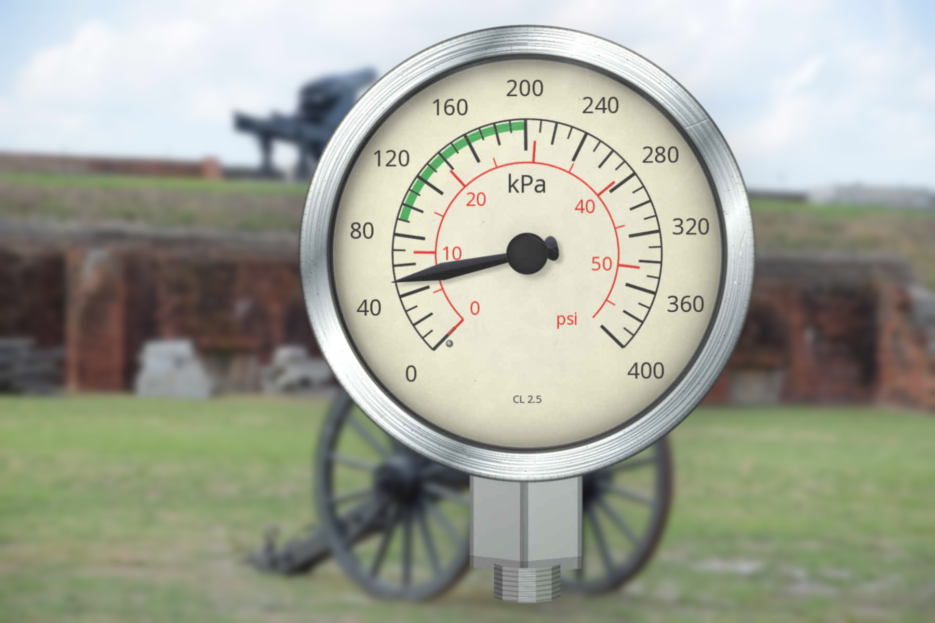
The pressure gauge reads kPa 50
